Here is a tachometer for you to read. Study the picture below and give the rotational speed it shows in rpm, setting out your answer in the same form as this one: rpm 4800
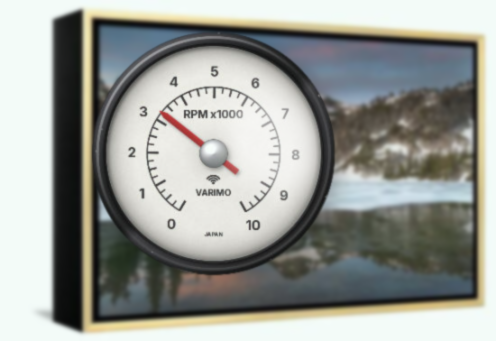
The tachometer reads rpm 3250
